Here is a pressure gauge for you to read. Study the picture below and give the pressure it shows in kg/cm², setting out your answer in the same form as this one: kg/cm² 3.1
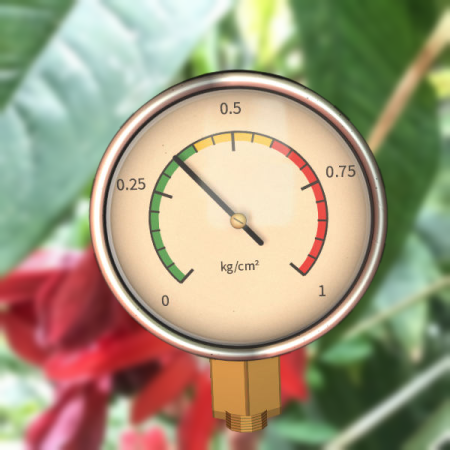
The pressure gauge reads kg/cm² 0.35
